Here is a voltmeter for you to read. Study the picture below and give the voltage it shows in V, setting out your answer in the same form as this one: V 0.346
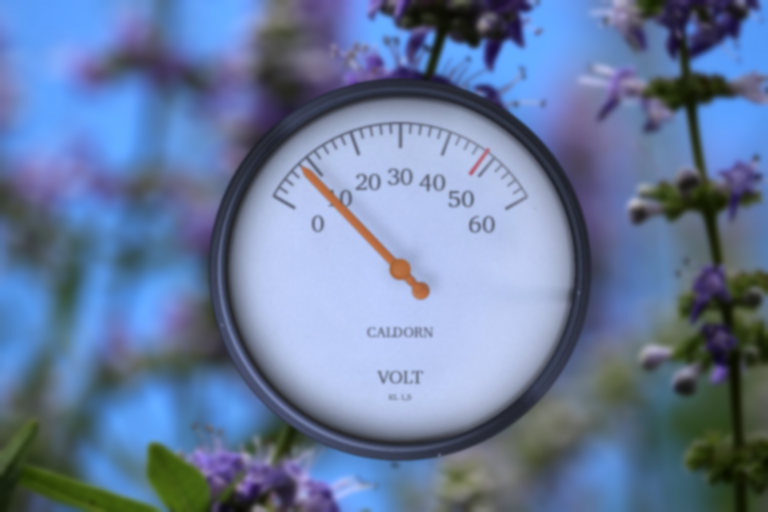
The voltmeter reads V 8
